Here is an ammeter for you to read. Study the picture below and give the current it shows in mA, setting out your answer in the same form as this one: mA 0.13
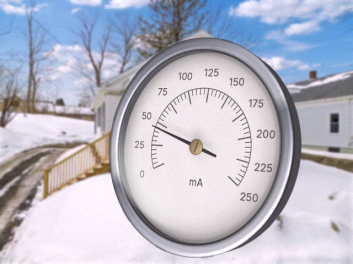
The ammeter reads mA 45
